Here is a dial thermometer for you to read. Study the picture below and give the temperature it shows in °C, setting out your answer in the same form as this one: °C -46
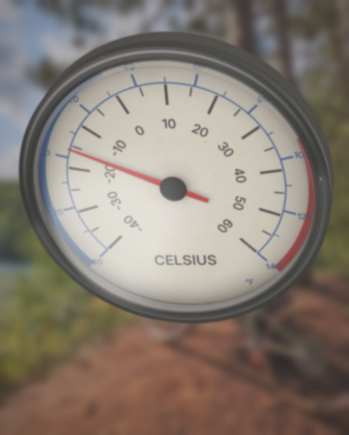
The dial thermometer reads °C -15
